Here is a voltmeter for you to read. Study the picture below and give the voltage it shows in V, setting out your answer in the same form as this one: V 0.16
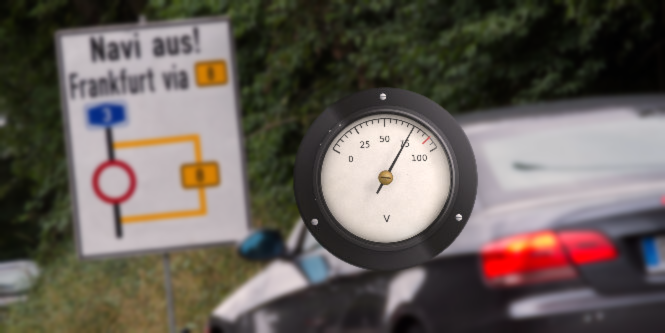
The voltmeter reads V 75
